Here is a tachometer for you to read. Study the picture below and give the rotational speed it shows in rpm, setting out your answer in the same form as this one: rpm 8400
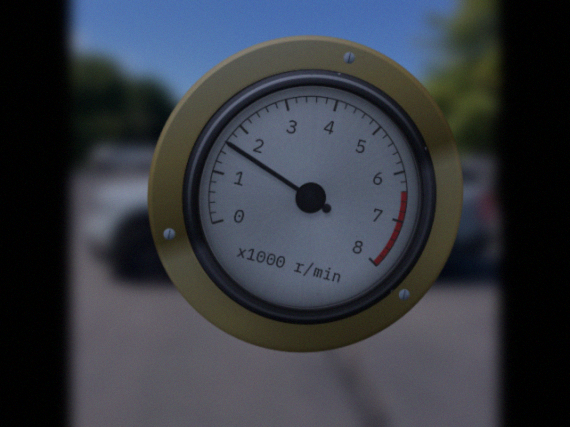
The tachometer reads rpm 1600
